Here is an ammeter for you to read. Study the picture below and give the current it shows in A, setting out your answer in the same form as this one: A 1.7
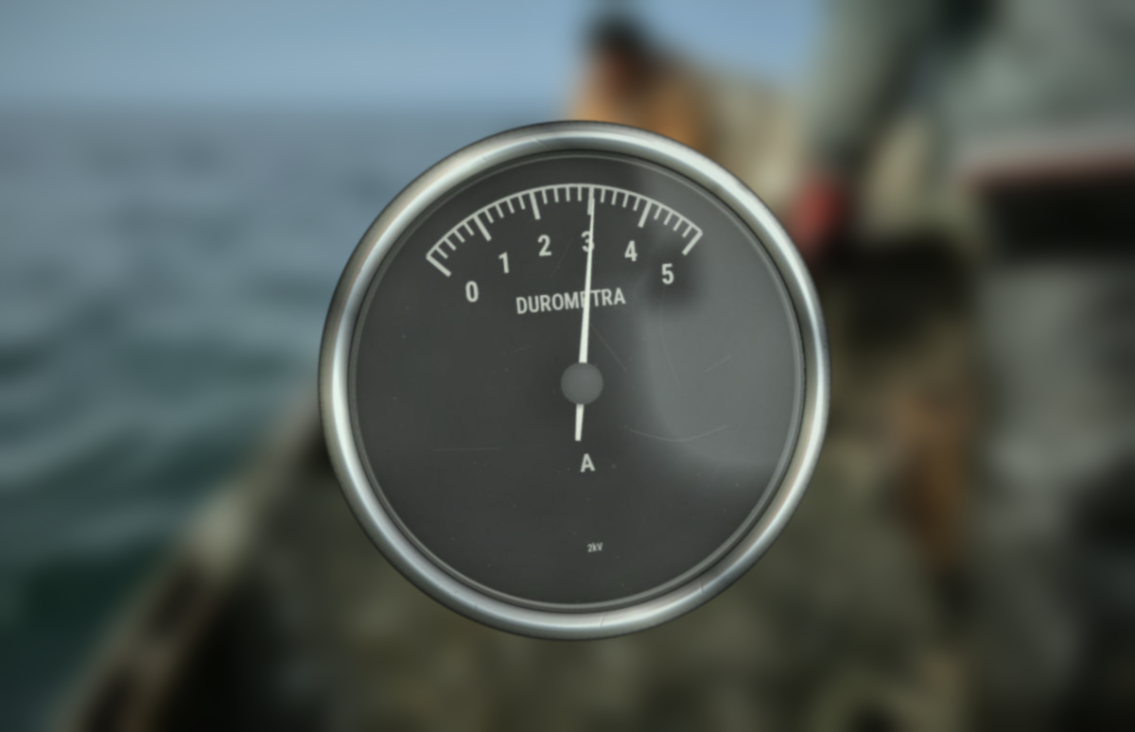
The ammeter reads A 3
